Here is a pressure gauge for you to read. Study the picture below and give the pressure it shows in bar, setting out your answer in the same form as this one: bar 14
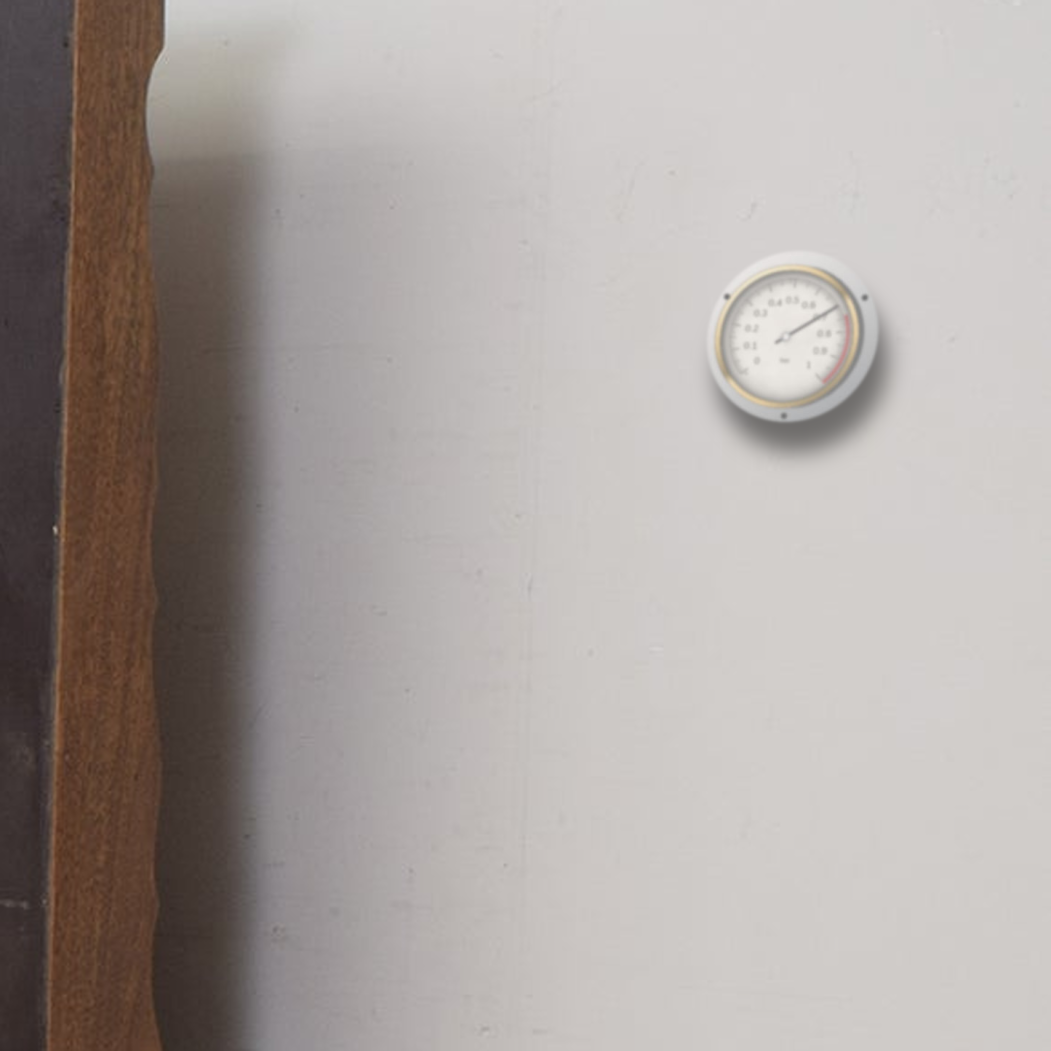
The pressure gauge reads bar 0.7
